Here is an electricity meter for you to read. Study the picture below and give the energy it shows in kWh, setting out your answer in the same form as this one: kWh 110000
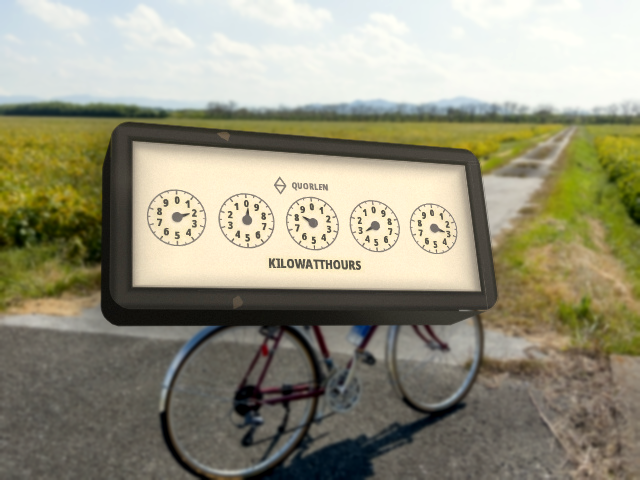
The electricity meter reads kWh 19833
